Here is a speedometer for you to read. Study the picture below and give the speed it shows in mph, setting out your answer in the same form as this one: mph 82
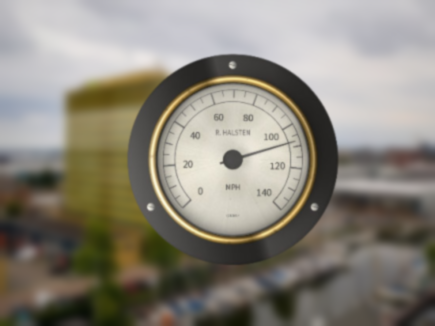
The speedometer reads mph 107.5
